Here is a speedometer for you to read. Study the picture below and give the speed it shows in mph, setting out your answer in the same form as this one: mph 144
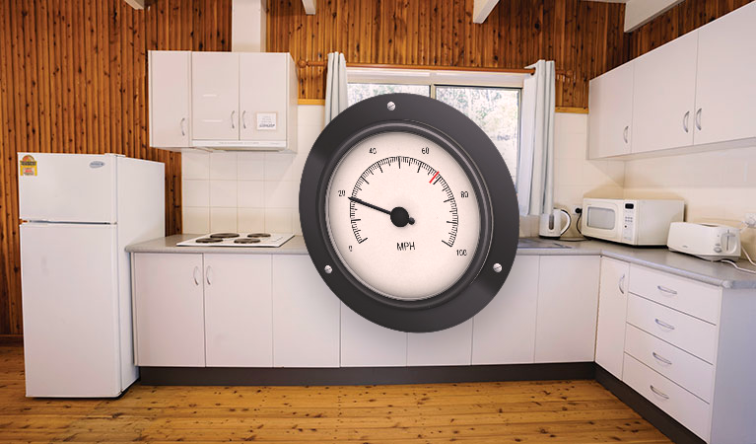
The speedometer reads mph 20
